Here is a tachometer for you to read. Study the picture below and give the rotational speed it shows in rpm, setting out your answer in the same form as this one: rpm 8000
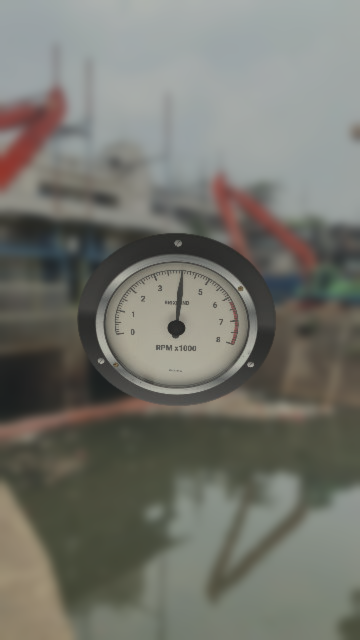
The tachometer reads rpm 4000
